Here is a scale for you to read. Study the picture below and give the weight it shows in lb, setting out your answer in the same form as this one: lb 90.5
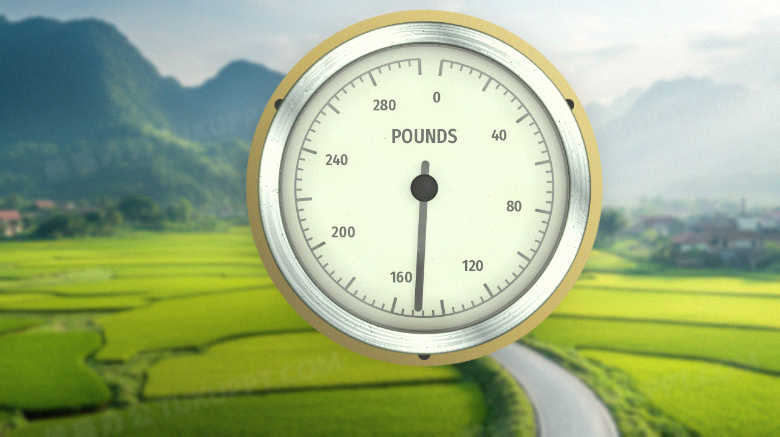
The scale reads lb 150
